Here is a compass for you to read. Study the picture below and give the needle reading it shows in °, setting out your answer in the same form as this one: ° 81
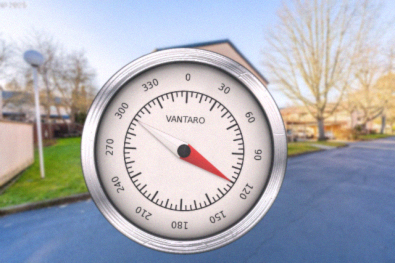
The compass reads ° 120
